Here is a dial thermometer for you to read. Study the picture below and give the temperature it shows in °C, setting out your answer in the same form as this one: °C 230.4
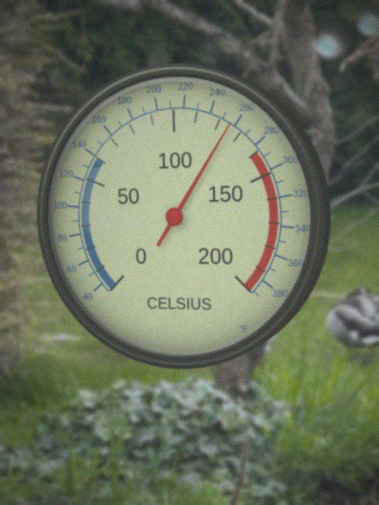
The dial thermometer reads °C 125
